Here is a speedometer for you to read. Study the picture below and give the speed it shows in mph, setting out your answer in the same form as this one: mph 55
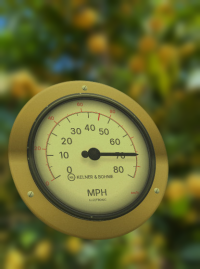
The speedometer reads mph 70
